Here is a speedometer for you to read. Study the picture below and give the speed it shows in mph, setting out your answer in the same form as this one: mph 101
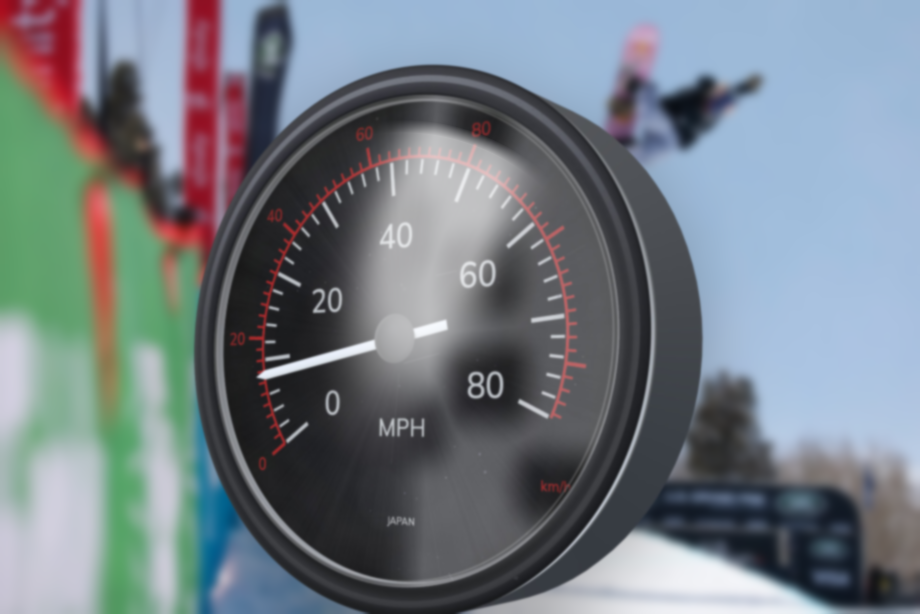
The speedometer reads mph 8
